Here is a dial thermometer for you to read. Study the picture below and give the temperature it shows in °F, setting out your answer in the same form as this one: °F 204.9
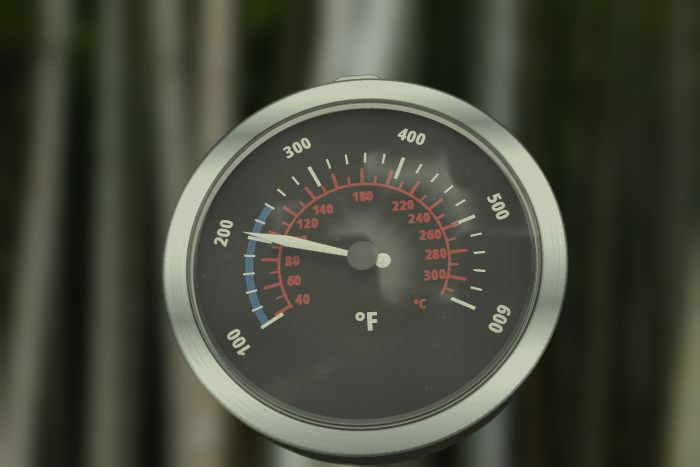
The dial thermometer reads °F 200
